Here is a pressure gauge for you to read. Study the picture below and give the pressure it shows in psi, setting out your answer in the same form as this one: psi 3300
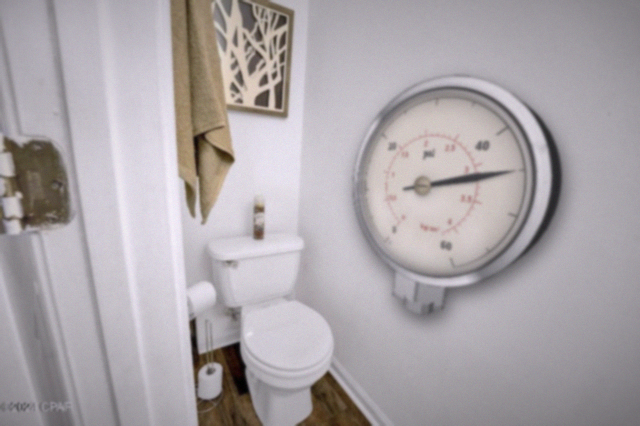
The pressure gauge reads psi 45
